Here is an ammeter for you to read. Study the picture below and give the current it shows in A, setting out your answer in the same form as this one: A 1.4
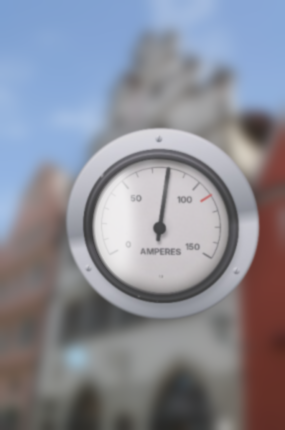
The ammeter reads A 80
